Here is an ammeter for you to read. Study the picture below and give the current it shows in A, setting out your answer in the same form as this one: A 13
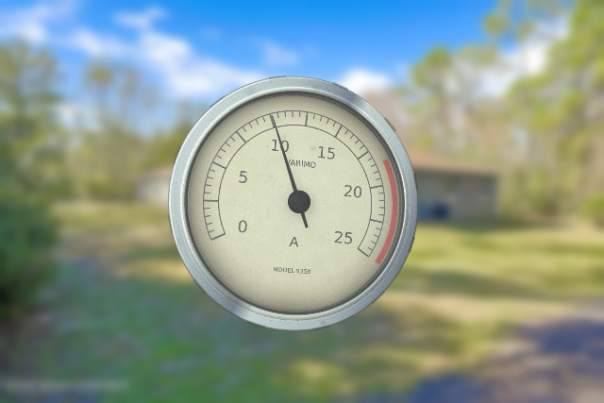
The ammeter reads A 10
